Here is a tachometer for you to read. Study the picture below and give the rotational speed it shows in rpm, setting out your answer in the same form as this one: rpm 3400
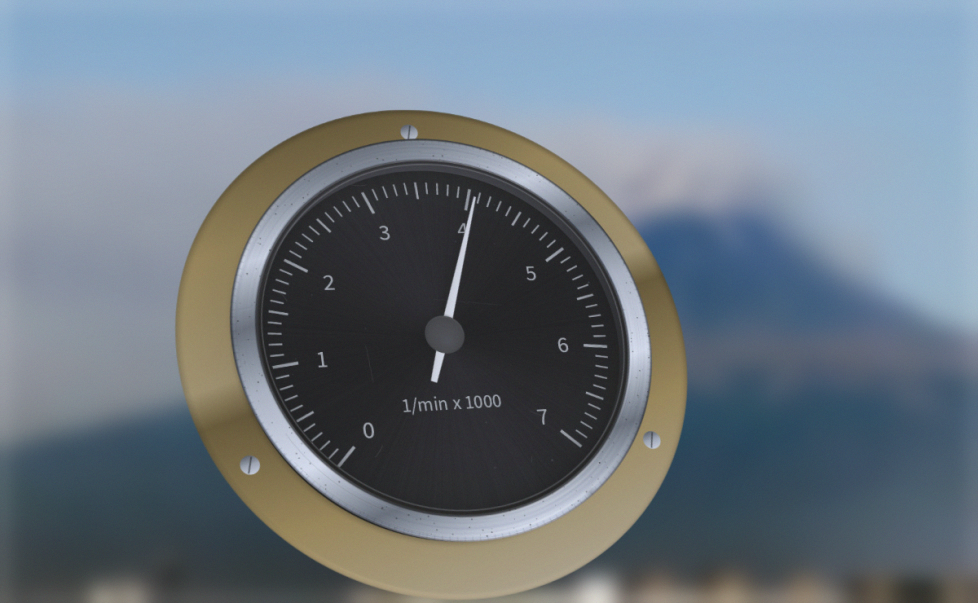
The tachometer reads rpm 4050
